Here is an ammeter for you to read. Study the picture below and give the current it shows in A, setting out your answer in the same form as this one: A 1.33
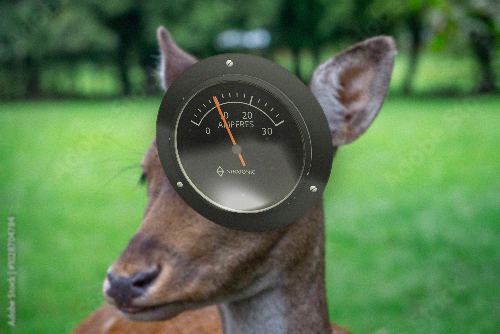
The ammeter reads A 10
